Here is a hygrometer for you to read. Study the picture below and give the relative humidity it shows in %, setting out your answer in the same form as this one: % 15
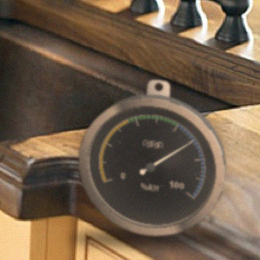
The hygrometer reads % 70
